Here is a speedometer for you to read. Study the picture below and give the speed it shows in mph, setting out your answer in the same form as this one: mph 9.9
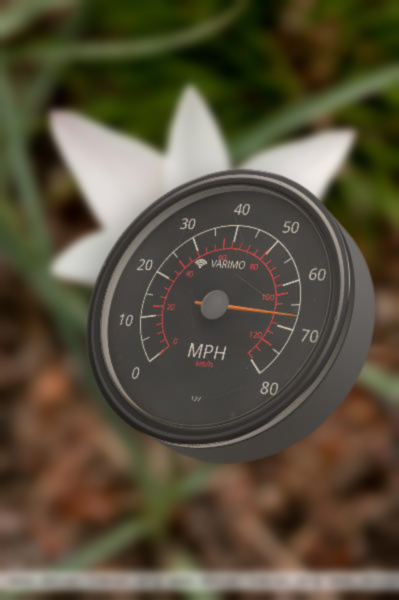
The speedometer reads mph 67.5
